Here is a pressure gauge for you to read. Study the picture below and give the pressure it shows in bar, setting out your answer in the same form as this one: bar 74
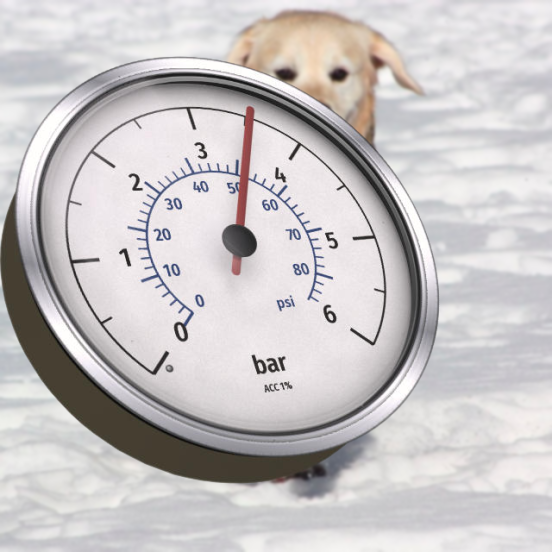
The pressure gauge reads bar 3.5
